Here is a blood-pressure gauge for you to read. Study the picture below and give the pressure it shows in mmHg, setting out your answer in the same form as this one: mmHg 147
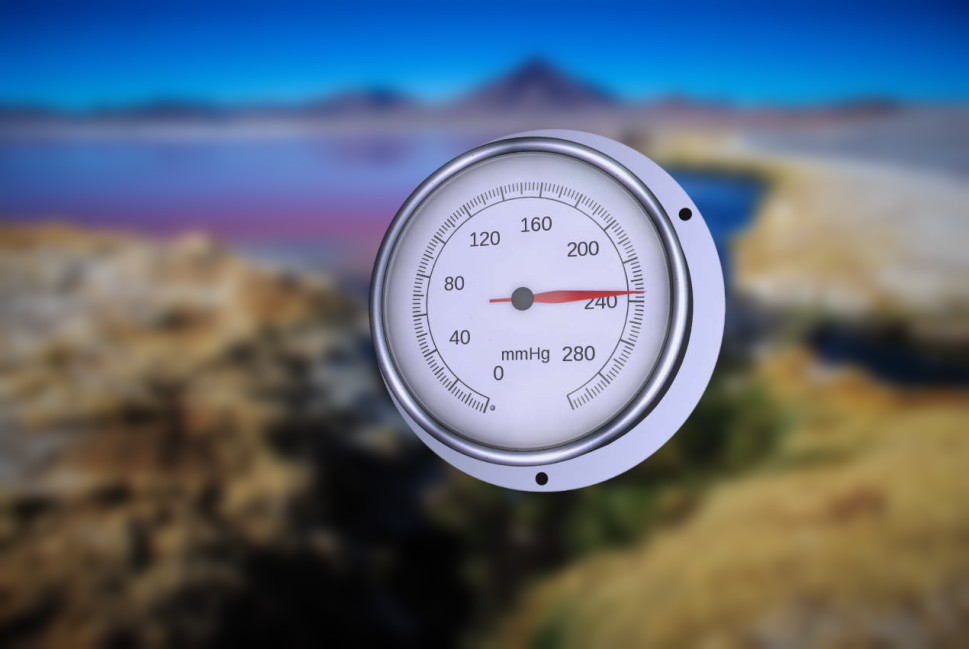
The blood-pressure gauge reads mmHg 236
